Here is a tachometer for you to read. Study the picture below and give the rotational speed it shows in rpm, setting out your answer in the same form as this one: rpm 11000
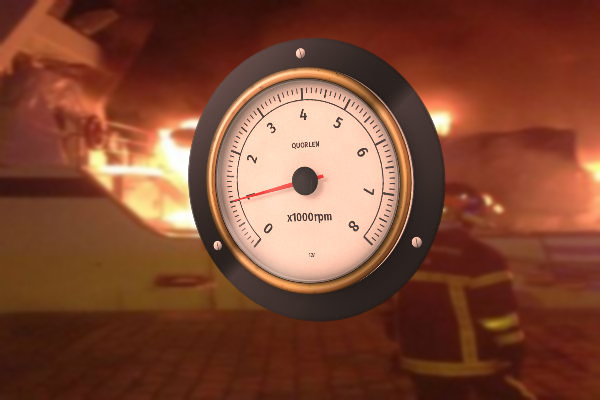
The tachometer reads rpm 1000
